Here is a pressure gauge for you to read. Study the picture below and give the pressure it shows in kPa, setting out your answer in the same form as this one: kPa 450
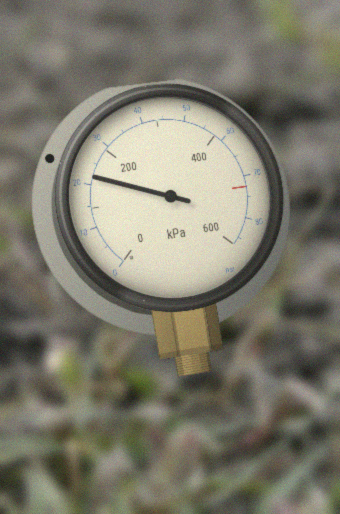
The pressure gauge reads kPa 150
